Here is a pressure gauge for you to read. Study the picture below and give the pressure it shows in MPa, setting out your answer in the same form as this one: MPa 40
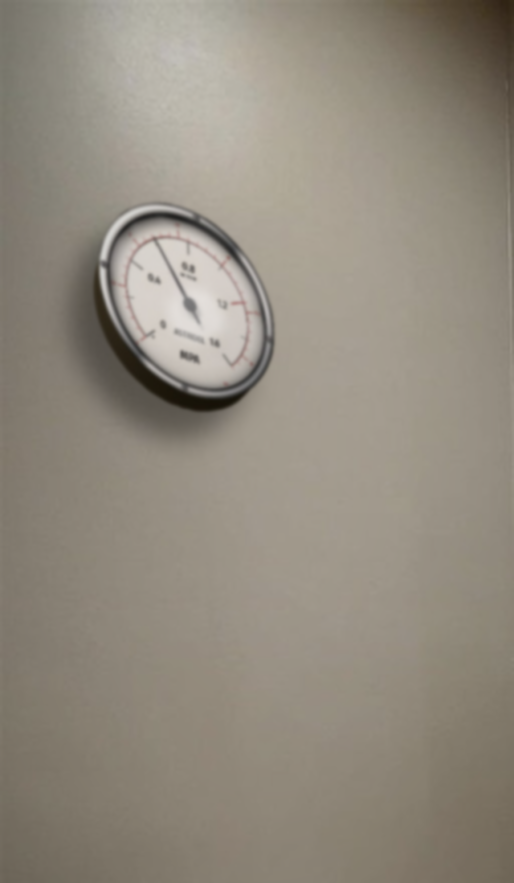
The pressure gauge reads MPa 0.6
